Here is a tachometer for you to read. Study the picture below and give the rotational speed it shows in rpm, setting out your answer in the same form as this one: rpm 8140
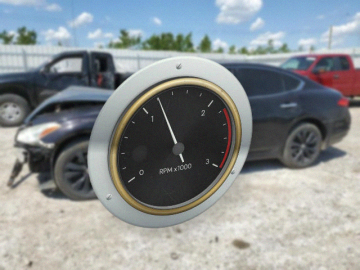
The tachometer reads rpm 1200
